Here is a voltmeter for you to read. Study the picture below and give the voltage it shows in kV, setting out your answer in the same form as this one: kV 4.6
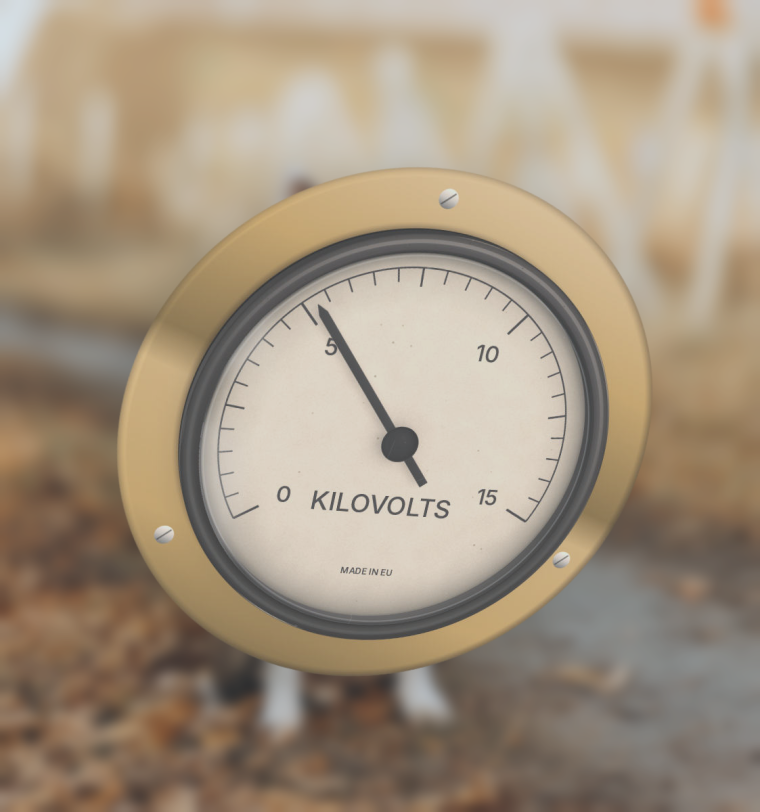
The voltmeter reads kV 5.25
